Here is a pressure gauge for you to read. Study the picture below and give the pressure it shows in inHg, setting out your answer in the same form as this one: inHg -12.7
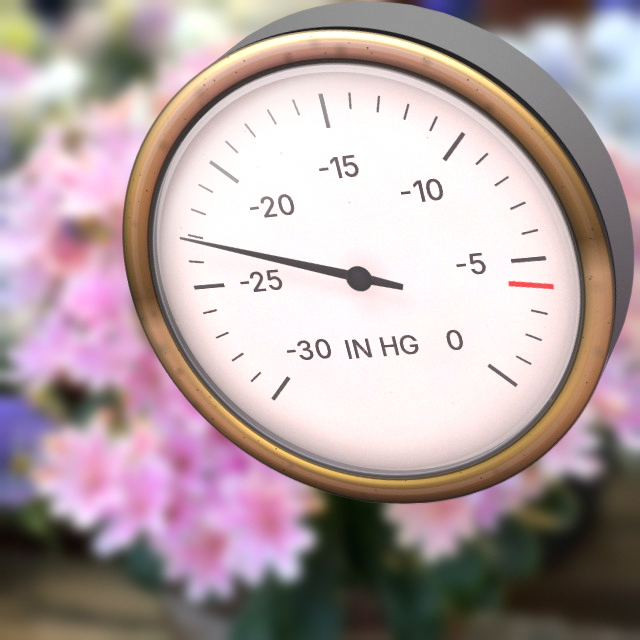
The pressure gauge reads inHg -23
